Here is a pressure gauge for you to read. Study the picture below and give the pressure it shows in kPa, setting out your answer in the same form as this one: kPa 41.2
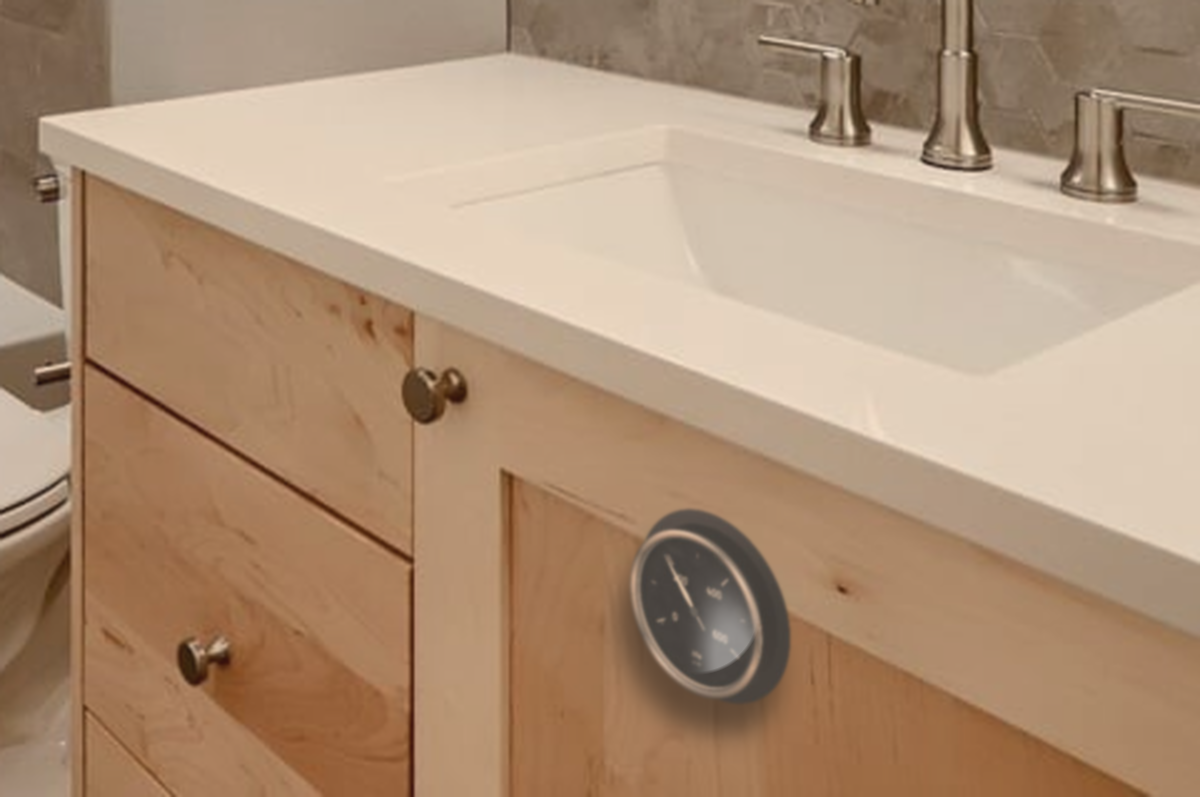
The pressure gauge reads kPa 200
